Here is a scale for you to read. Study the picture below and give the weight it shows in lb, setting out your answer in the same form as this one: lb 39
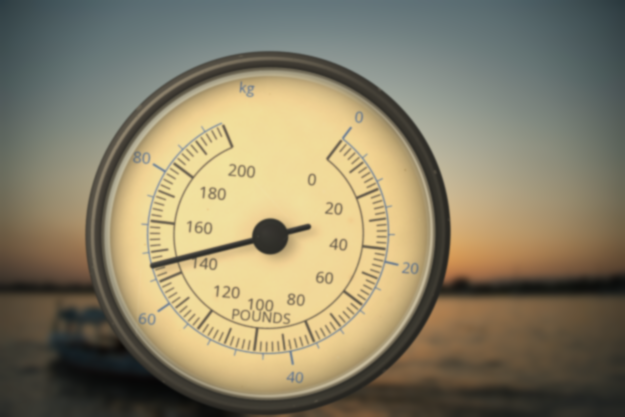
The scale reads lb 146
